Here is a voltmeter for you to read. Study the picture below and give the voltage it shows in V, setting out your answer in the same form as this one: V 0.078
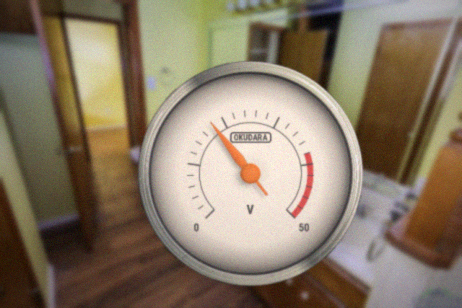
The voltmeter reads V 18
